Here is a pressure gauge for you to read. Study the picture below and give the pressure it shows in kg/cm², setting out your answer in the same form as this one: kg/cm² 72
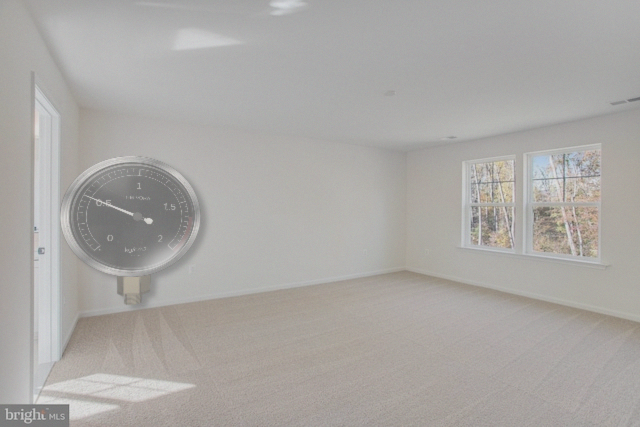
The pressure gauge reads kg/cm² 0.5
